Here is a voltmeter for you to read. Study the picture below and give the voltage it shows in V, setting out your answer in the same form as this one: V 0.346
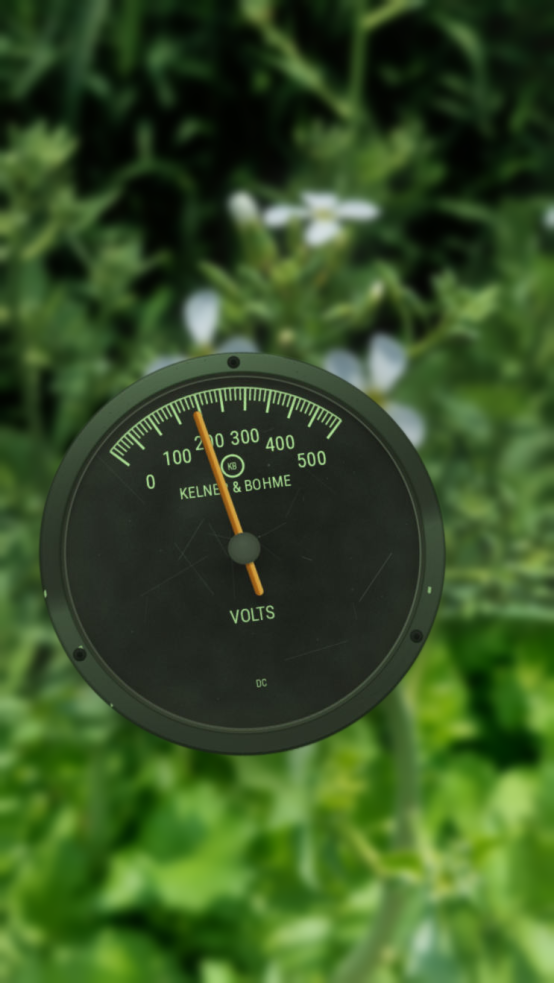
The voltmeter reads V 190
